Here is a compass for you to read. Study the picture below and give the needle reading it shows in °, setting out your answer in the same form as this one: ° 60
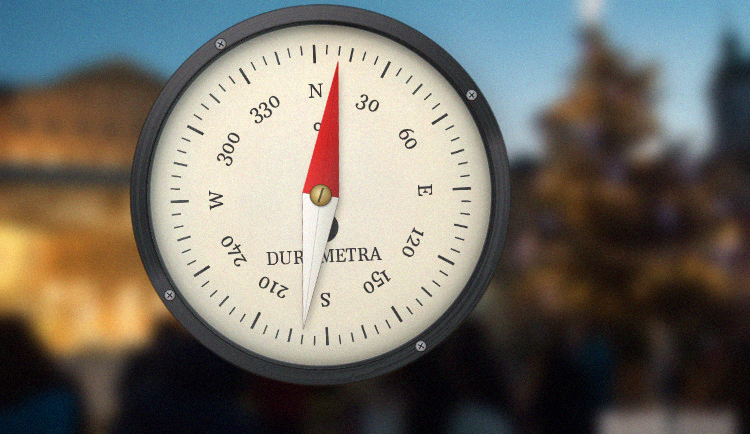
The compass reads ° 10
